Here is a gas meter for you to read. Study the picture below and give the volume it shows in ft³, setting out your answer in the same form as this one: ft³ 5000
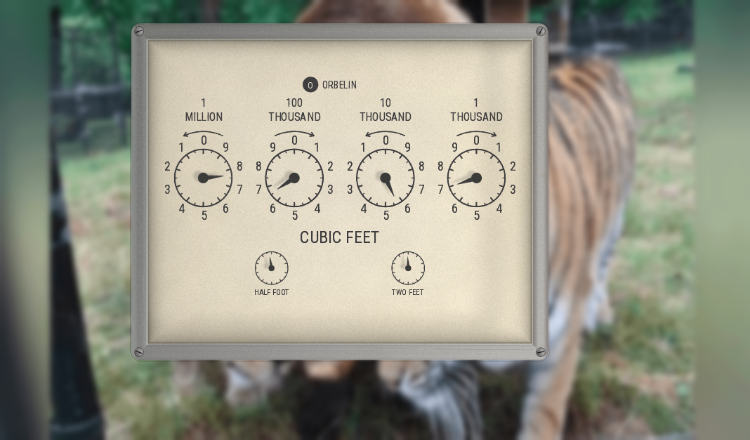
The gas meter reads ft³ 765700
